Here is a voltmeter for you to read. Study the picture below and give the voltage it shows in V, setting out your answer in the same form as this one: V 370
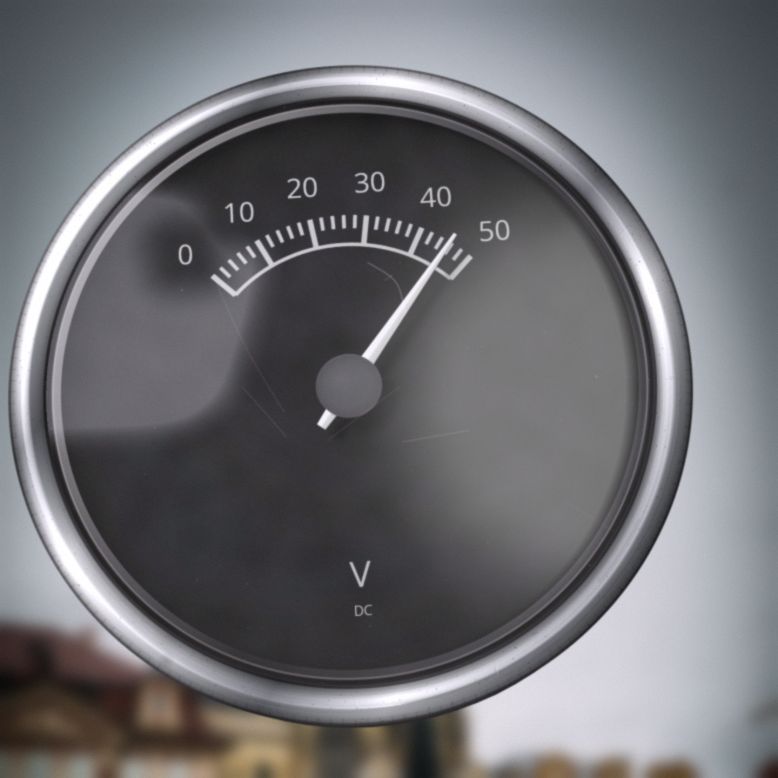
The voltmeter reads V 46
